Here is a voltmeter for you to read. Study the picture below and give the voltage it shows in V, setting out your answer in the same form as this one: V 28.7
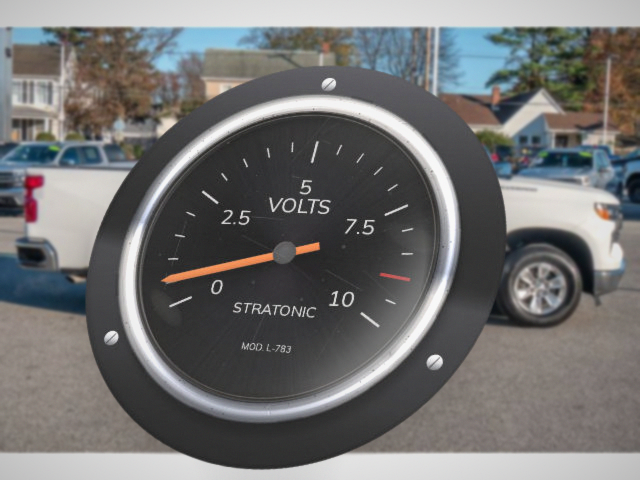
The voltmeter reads V 0.5
